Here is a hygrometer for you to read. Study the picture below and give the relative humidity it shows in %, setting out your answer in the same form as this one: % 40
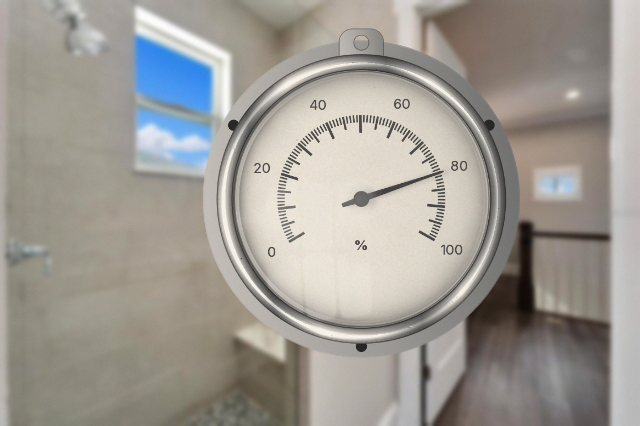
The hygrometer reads % 80
